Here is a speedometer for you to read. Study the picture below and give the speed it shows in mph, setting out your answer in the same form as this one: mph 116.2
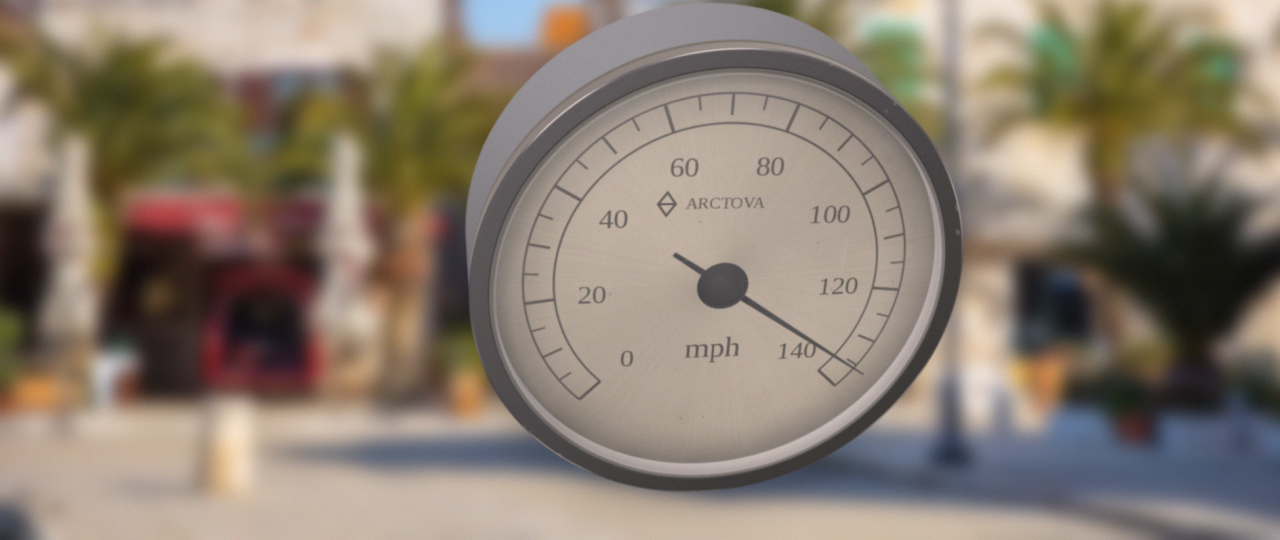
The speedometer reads mph 135
